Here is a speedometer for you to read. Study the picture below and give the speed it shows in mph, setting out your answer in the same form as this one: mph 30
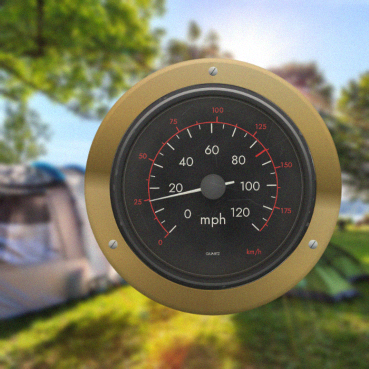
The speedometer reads mph 15
